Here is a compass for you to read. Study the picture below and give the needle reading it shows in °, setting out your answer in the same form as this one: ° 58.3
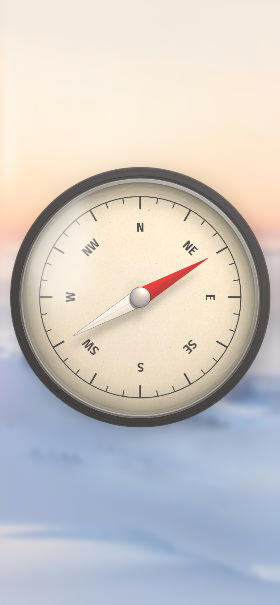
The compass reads ° 60
